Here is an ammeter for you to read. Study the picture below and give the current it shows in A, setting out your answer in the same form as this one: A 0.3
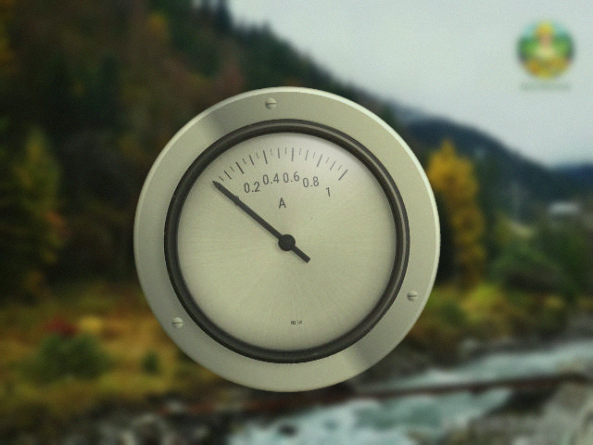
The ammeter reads A 0
